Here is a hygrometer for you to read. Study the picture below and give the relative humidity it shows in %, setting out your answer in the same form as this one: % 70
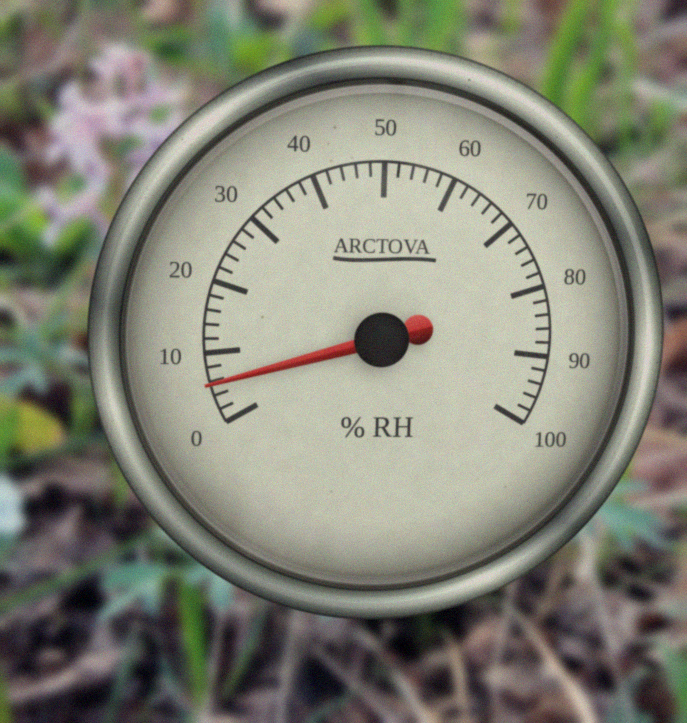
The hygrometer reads % 6
